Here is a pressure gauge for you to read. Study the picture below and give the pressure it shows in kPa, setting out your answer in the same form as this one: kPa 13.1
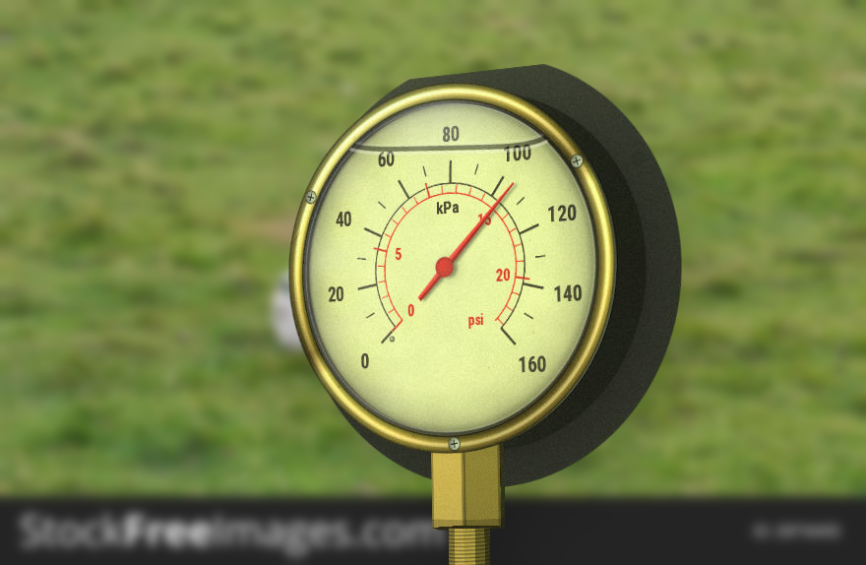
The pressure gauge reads kPa 105
